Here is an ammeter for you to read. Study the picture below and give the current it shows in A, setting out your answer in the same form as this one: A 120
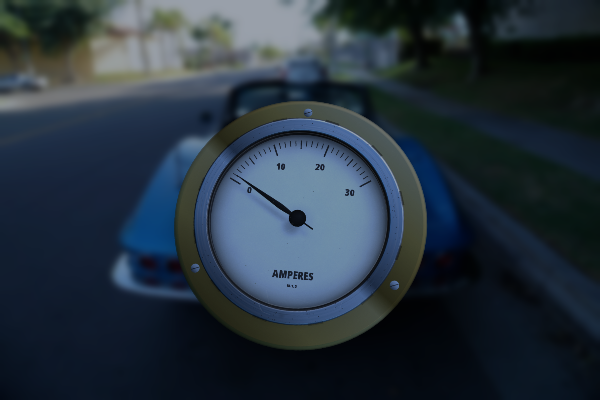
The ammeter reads A 1
